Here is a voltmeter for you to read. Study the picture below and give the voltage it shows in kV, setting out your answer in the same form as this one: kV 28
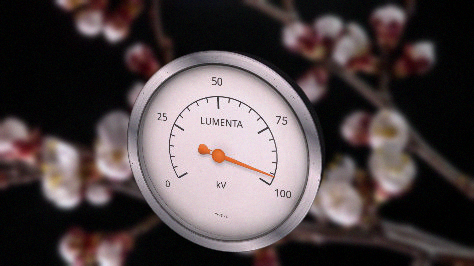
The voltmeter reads kV 95
